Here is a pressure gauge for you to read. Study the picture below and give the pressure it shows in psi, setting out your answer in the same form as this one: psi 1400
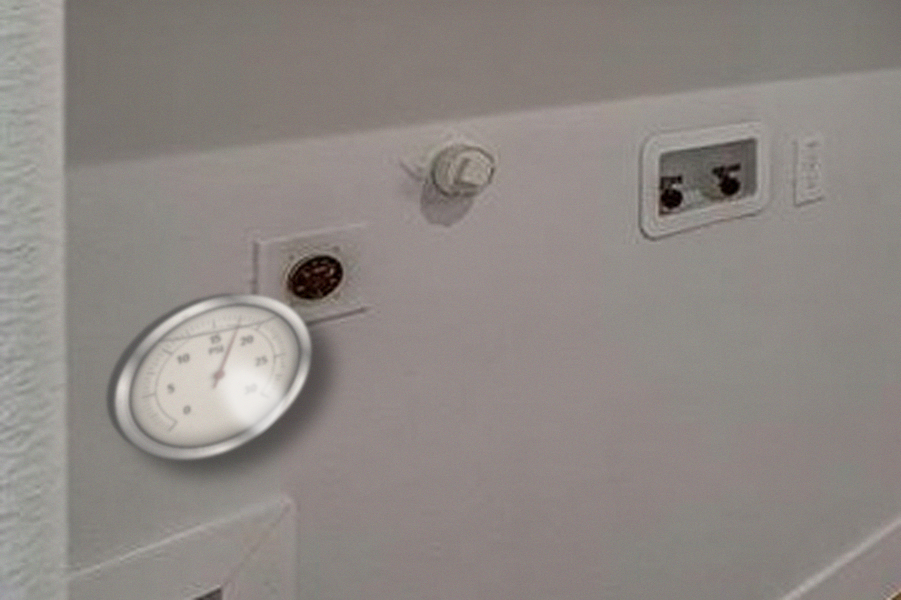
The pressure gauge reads psi 17.5
